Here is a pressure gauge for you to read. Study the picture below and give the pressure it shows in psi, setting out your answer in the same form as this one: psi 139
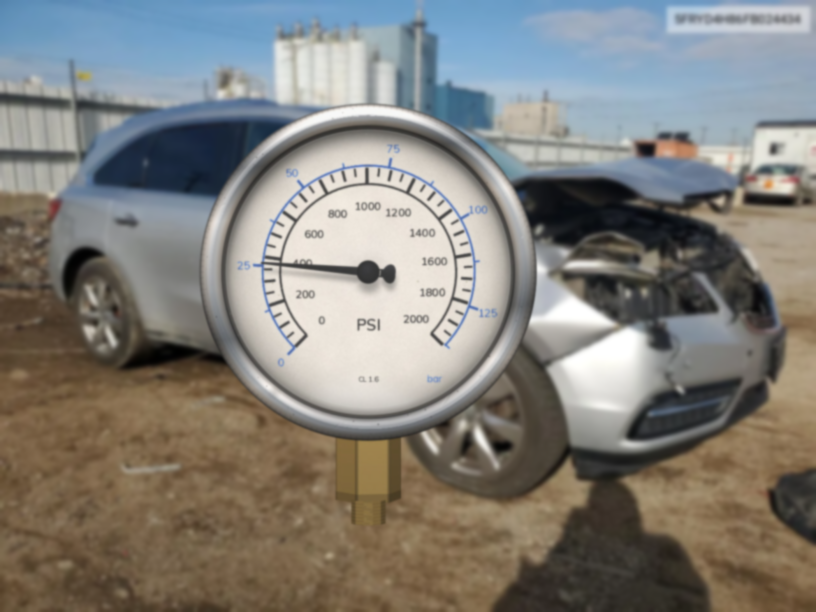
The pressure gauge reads psi 375
